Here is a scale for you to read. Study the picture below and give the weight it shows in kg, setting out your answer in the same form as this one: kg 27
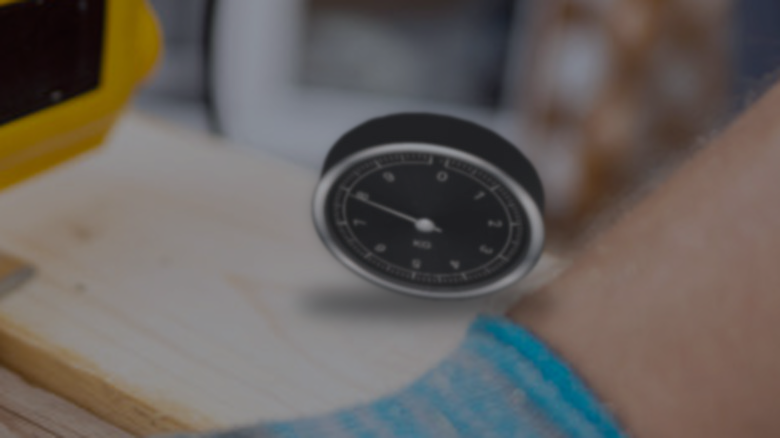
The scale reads kg 8
